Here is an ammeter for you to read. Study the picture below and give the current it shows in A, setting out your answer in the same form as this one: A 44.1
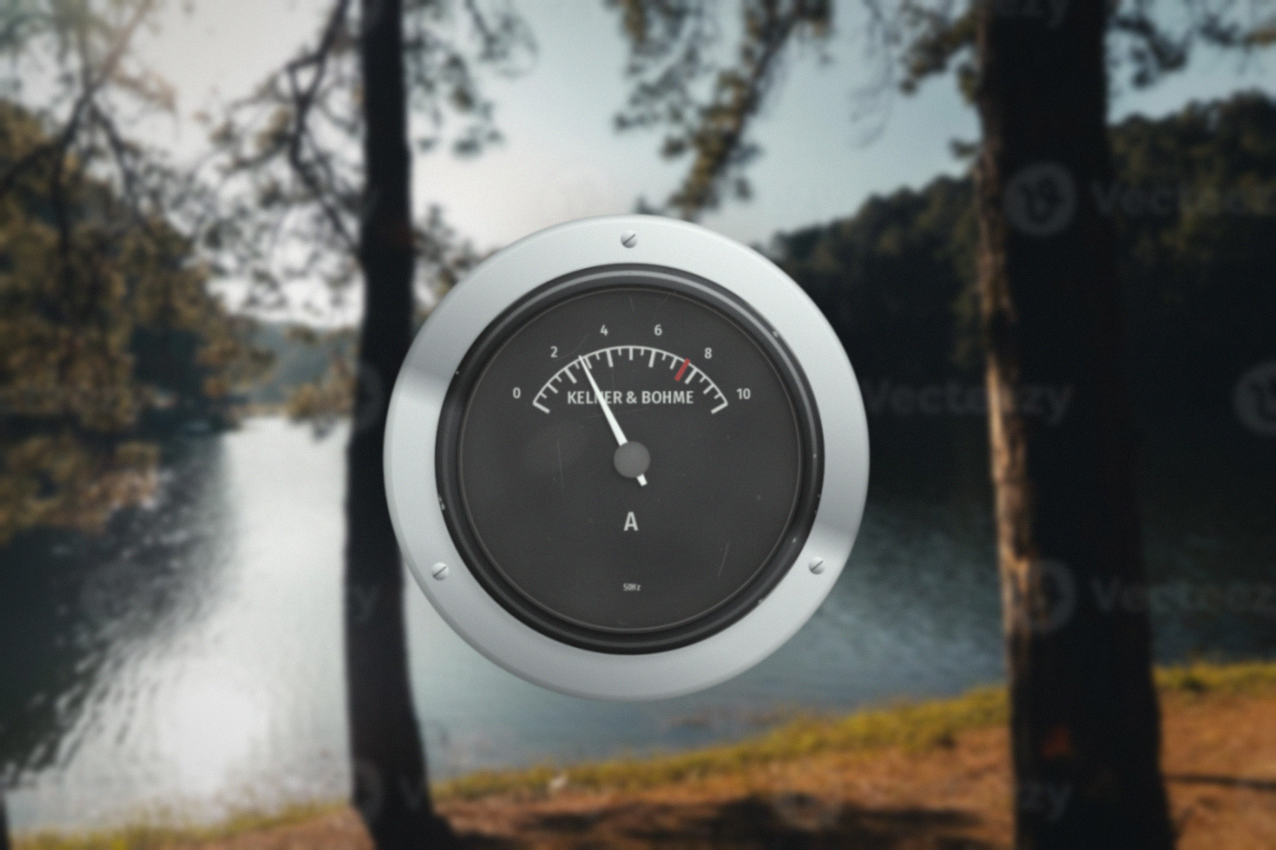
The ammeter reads A 2.75
